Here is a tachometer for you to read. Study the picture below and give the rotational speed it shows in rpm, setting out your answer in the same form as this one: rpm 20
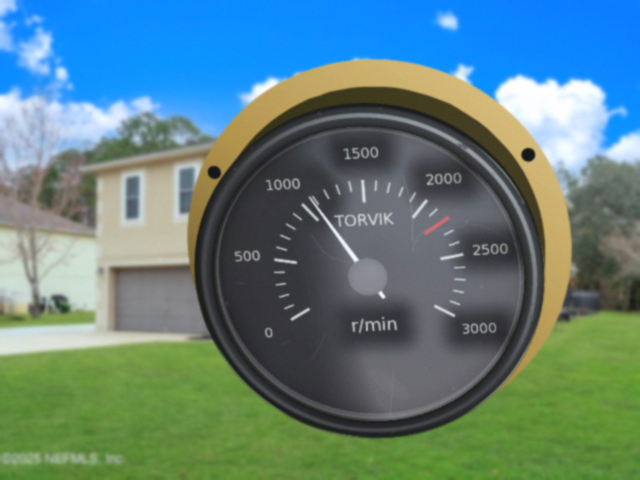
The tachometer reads rpm 1100
